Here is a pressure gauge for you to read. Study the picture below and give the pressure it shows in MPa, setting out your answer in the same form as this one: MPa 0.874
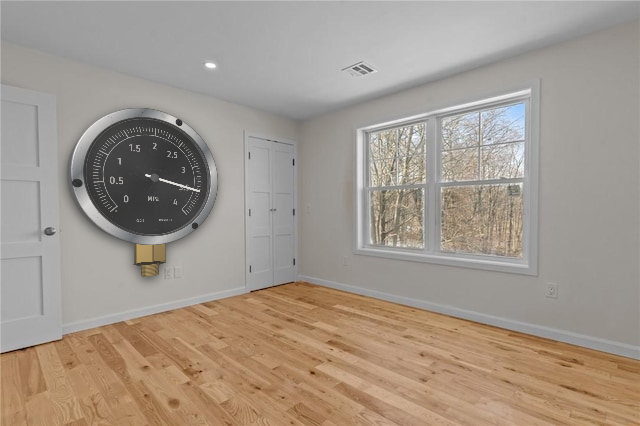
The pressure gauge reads MPa 3.5
